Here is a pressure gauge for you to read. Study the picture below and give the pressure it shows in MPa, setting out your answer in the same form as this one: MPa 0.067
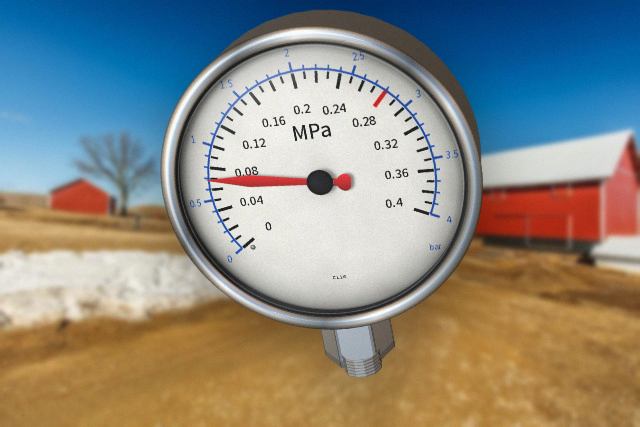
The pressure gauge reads MPa 0.07
